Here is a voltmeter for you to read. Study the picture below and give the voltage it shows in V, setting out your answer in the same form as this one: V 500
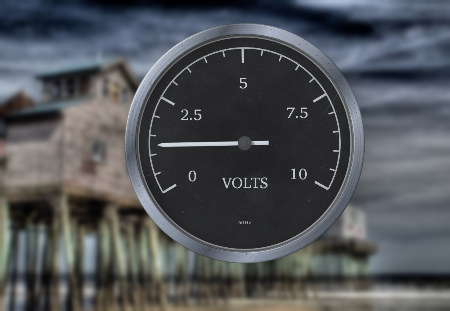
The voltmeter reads V 1.25
